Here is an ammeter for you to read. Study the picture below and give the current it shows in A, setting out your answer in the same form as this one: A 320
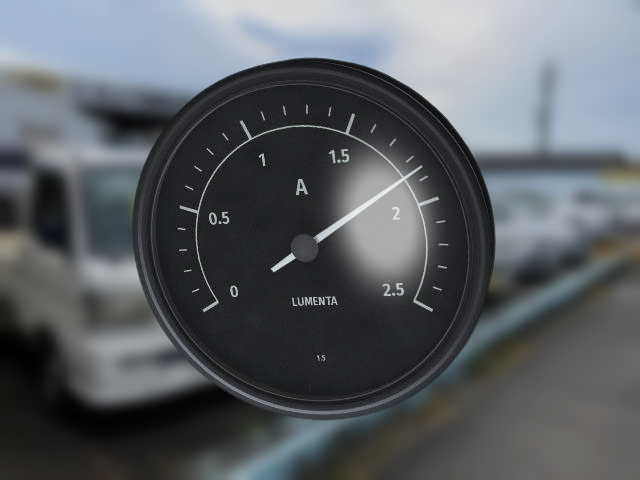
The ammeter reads A 1.85
